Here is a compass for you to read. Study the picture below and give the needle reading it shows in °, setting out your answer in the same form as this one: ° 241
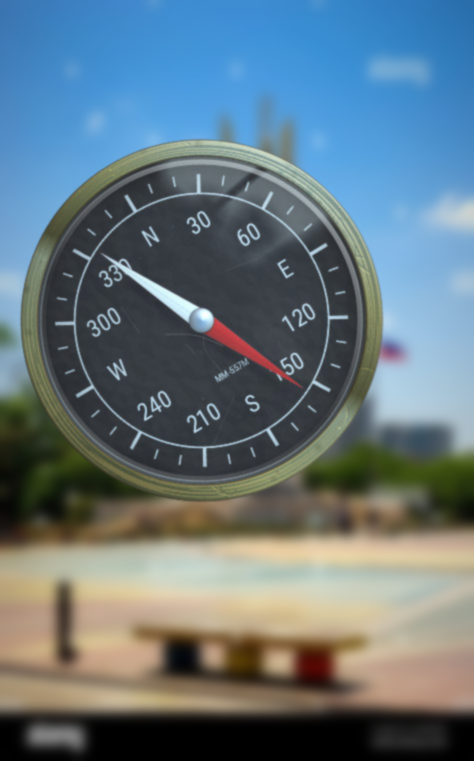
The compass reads ° 155
